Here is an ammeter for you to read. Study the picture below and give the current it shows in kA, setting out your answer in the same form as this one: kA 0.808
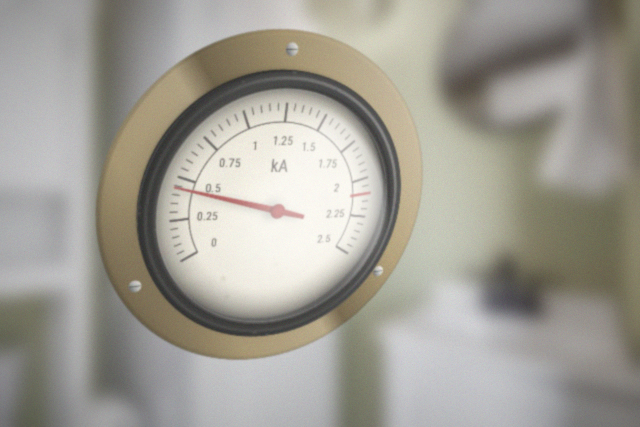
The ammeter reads kA 0.45
